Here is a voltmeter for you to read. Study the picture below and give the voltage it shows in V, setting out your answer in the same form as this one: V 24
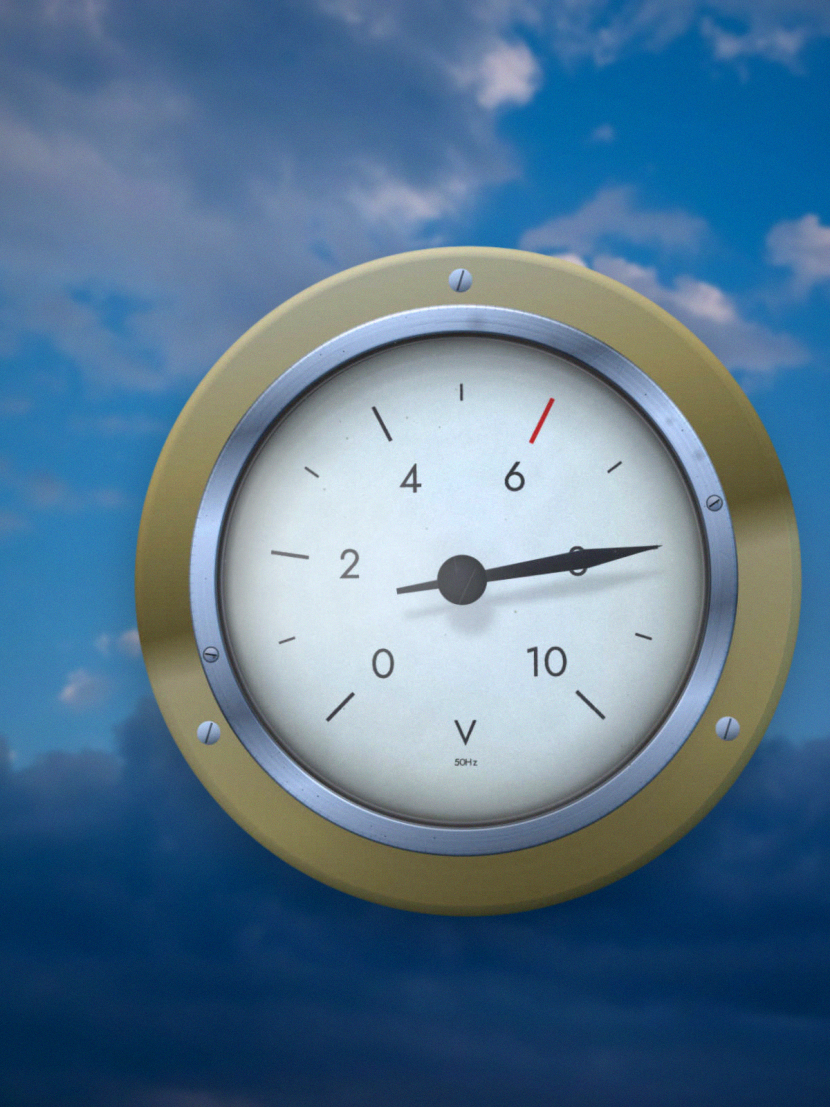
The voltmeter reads V 8
